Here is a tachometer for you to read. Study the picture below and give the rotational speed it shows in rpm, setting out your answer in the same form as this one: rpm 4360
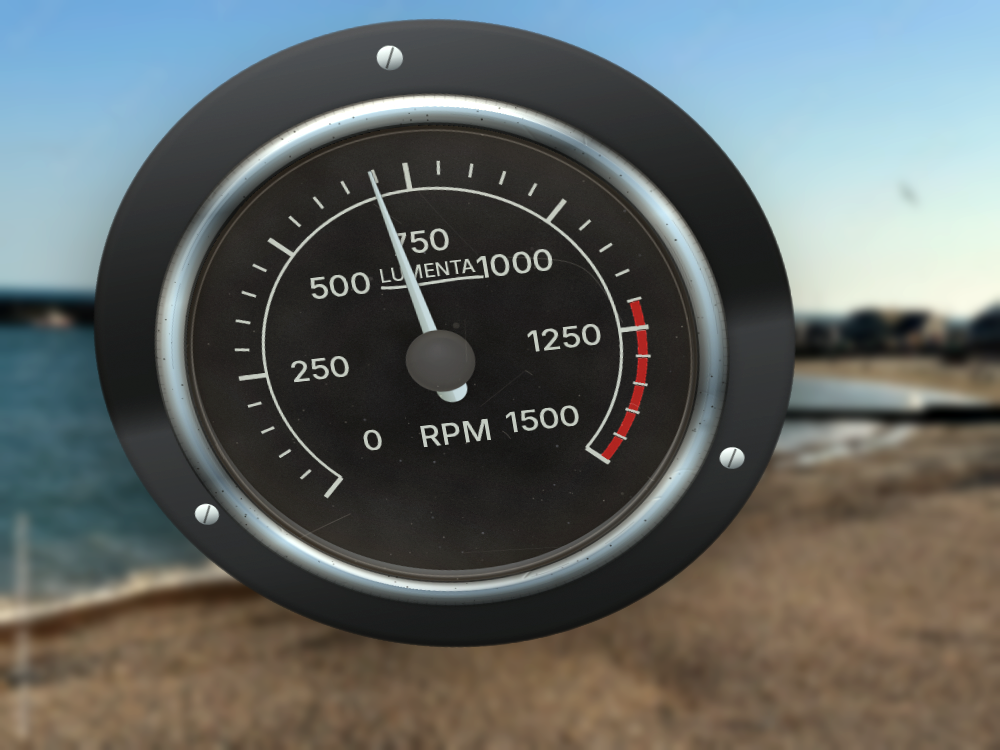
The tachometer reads rpm 700
